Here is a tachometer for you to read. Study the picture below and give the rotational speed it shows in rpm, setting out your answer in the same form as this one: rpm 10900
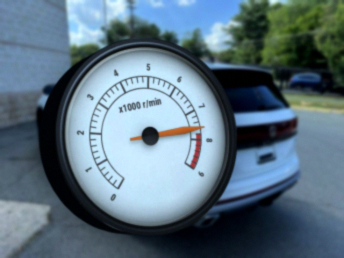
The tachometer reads rpm 7600
